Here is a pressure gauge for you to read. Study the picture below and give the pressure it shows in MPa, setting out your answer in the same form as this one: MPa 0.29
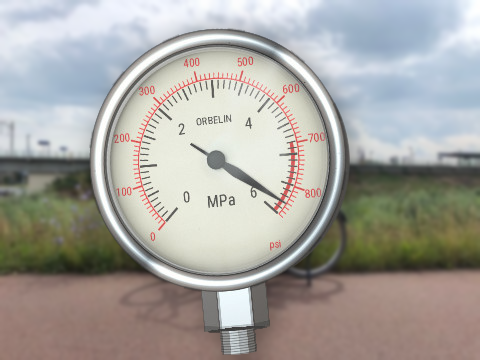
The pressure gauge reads MPa 5.8
